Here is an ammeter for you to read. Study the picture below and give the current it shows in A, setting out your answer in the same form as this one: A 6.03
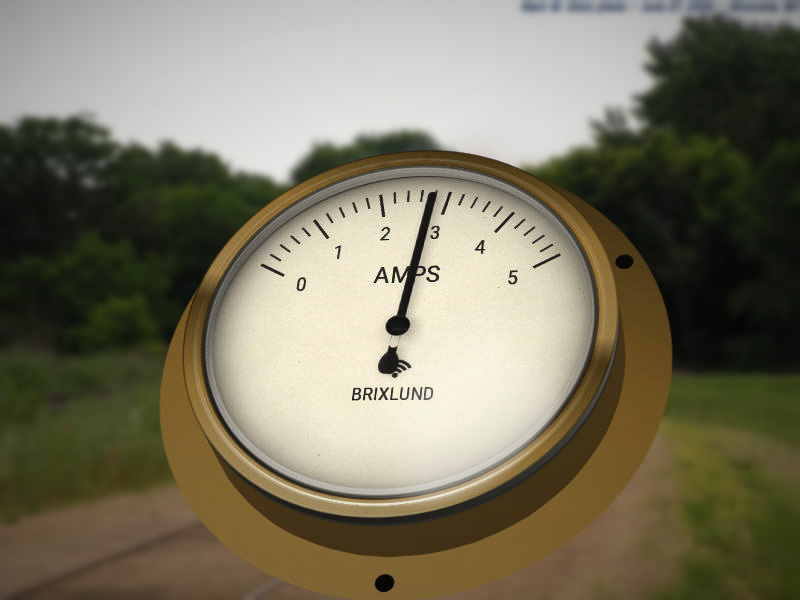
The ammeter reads A 2.8
